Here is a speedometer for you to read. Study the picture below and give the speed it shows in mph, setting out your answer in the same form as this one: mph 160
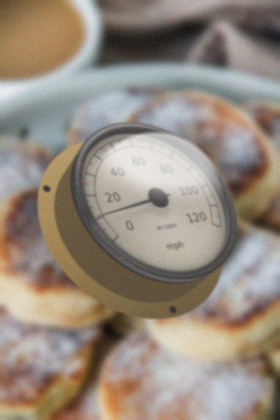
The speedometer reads mph 10
